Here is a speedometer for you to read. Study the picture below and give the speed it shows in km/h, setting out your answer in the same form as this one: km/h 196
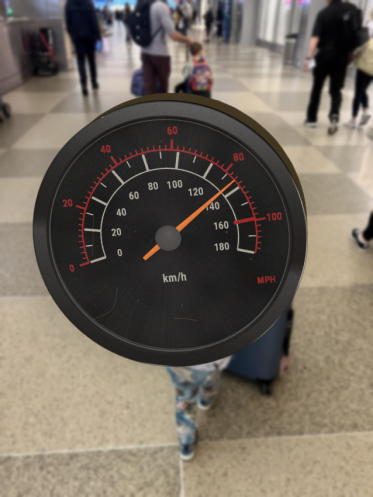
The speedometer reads km/h 135
